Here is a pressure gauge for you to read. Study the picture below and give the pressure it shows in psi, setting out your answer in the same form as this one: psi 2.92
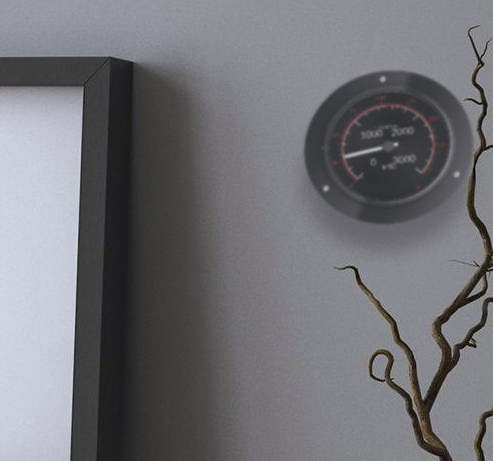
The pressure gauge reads psi 400
